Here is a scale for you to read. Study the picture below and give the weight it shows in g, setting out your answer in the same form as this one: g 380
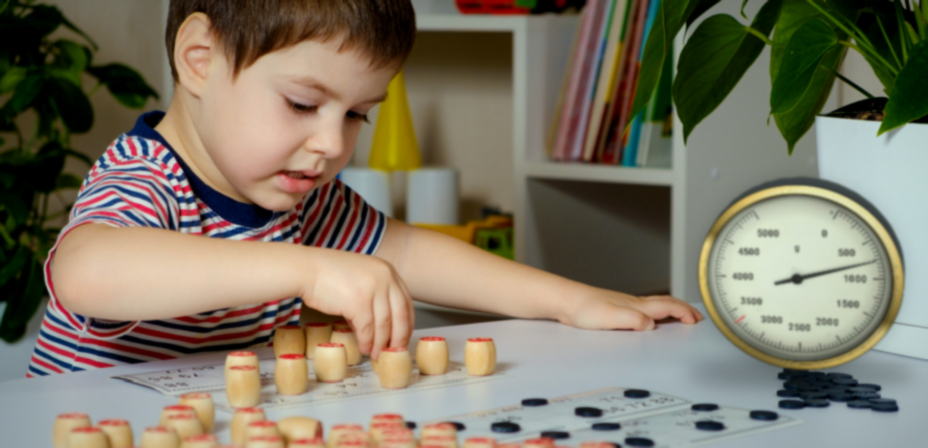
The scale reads g 750
